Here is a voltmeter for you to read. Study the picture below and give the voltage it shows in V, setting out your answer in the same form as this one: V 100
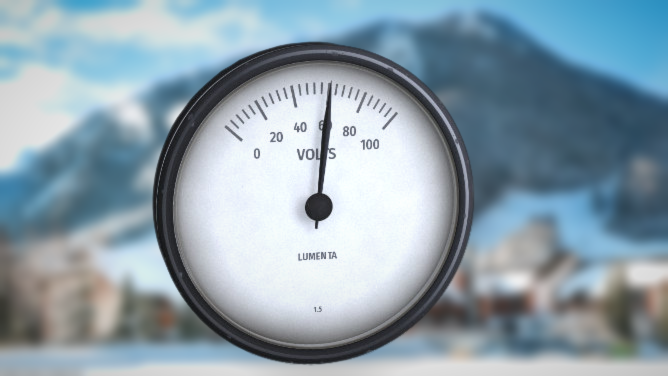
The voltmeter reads V 60
